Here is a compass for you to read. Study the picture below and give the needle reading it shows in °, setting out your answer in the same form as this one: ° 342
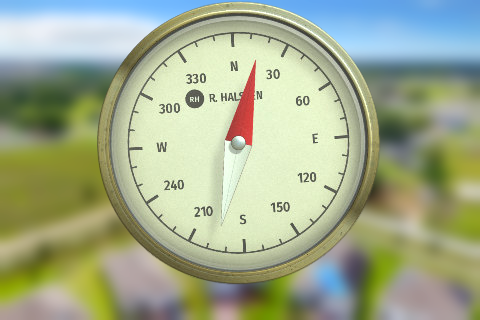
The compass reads ° 15
